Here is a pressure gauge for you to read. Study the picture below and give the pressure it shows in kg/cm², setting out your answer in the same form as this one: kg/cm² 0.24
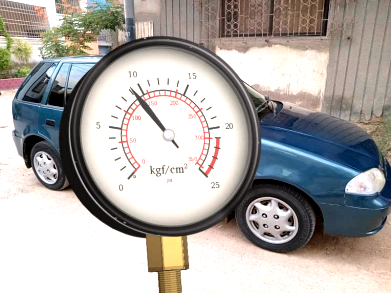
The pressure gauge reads kg/cm² 9
